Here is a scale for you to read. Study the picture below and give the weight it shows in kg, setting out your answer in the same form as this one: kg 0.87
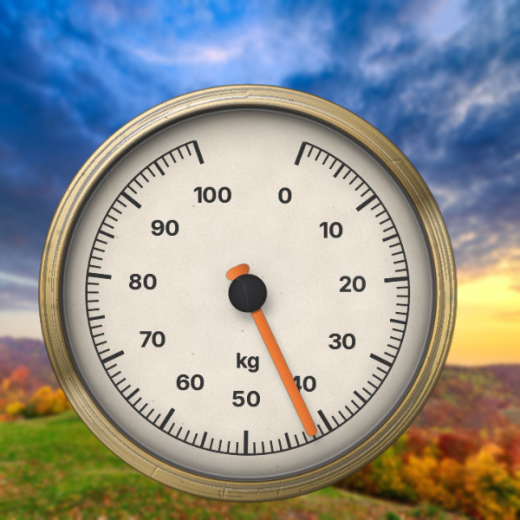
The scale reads kg 42
